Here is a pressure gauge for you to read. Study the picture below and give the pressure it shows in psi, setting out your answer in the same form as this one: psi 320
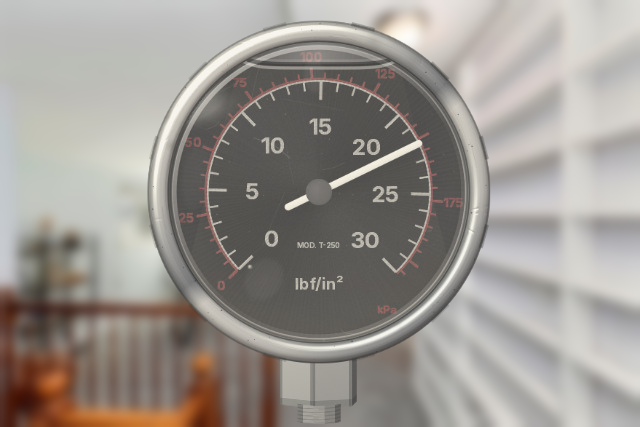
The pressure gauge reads psi 22
